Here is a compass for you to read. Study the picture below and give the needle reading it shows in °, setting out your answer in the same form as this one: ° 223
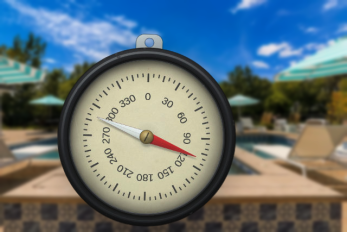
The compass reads ° 110
